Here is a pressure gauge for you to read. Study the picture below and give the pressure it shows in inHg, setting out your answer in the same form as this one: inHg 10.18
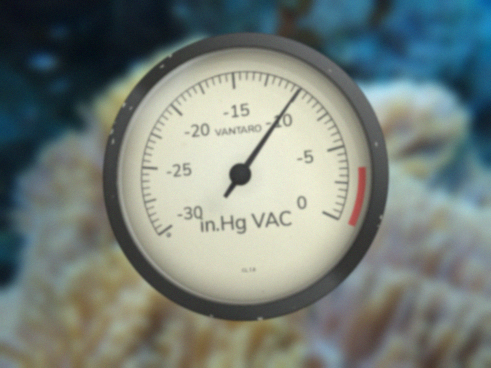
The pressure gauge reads inHg -10
